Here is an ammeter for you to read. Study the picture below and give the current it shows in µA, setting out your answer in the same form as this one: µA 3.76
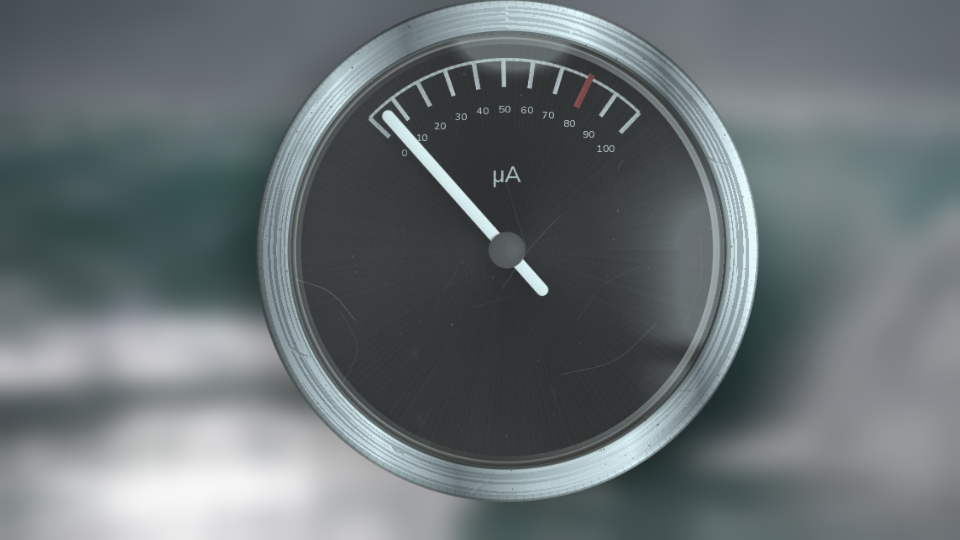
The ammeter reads µA 5
